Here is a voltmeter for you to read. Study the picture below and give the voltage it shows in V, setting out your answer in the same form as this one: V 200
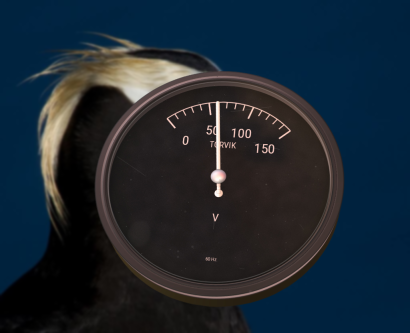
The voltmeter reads V 60
